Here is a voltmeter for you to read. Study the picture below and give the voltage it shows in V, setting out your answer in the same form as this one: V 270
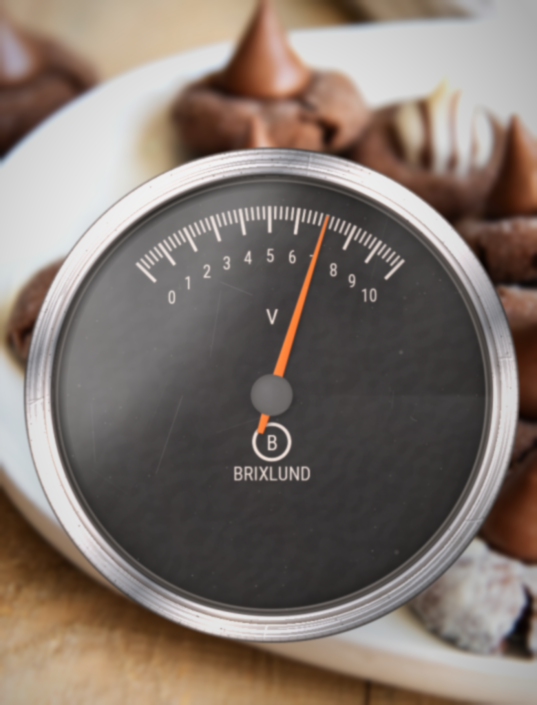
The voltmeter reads V 7
